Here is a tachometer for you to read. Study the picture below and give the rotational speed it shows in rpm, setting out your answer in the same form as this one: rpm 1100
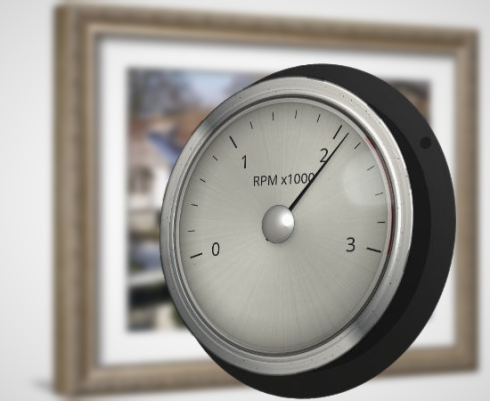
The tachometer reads rpm 2100
